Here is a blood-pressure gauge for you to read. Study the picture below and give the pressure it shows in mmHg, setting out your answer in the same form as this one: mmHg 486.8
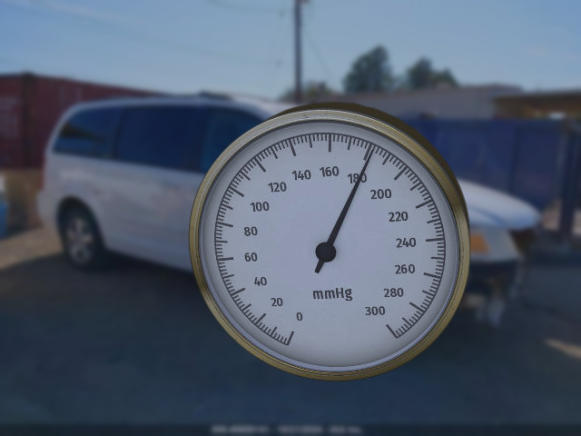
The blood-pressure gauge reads mmHg 182
